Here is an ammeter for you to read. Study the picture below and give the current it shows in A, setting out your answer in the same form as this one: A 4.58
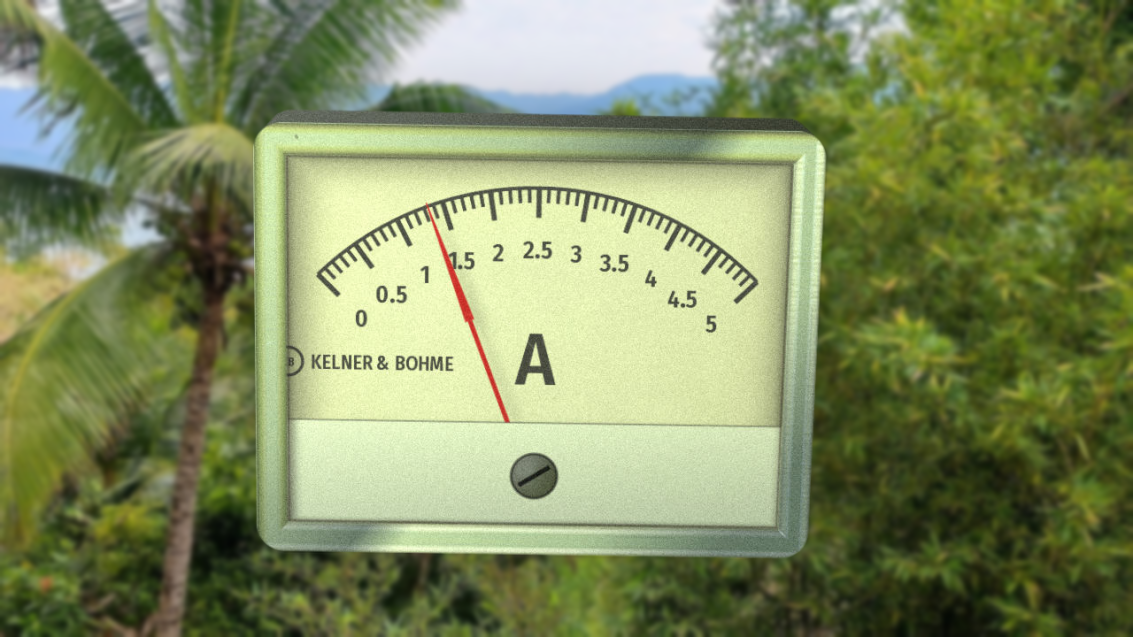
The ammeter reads A 1.35
